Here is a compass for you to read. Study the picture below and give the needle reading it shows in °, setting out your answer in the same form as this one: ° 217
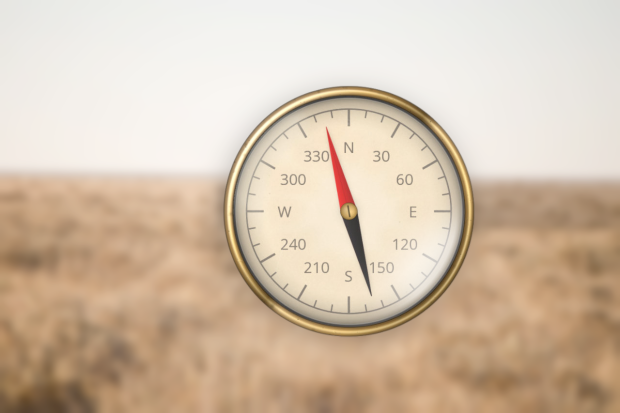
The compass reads ° 345
